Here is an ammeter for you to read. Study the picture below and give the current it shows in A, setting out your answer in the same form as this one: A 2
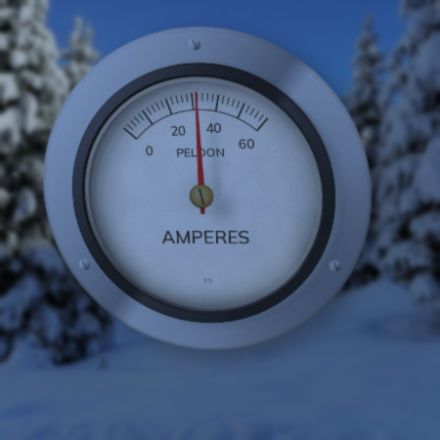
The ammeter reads A 32
